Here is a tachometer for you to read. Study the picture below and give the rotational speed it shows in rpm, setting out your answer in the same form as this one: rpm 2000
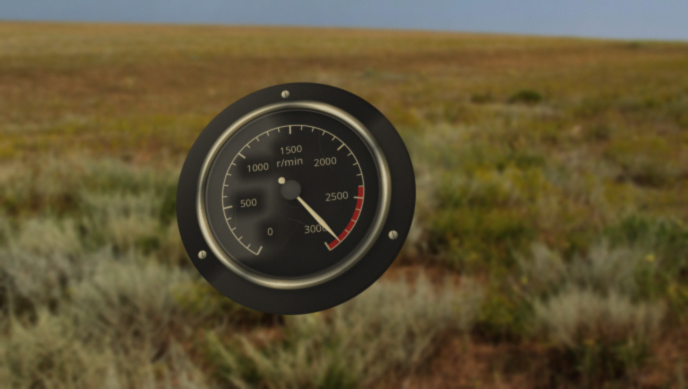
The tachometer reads rpm 2900
